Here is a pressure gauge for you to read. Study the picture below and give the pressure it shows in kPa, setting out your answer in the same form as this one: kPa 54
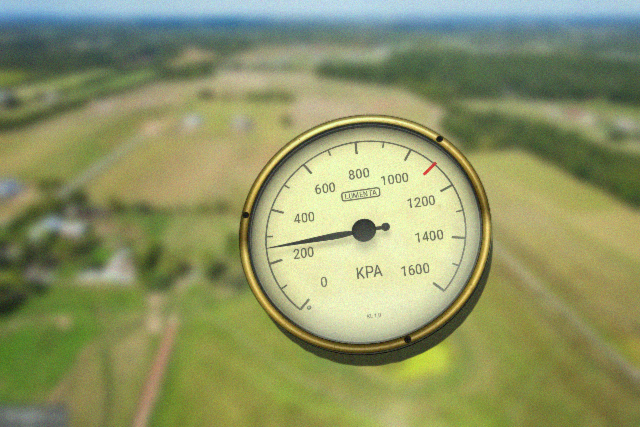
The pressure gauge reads kPa 250
